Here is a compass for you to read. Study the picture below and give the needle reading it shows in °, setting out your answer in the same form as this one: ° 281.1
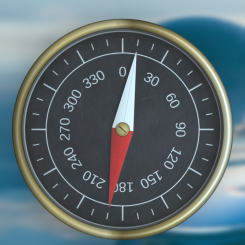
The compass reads ° 190
